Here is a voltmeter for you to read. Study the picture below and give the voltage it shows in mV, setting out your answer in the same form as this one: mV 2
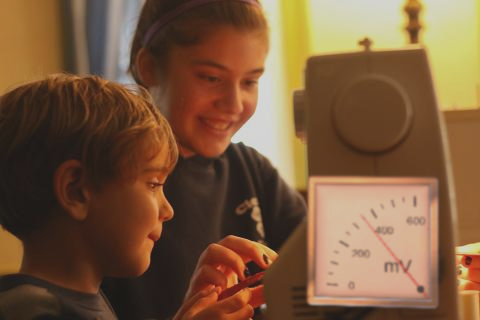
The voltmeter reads mV 350
